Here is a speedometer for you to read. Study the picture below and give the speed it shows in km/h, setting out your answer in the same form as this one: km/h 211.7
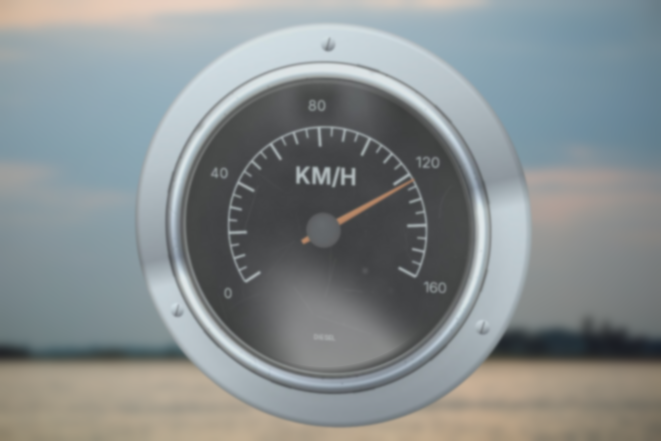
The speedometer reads km/h 122.5
